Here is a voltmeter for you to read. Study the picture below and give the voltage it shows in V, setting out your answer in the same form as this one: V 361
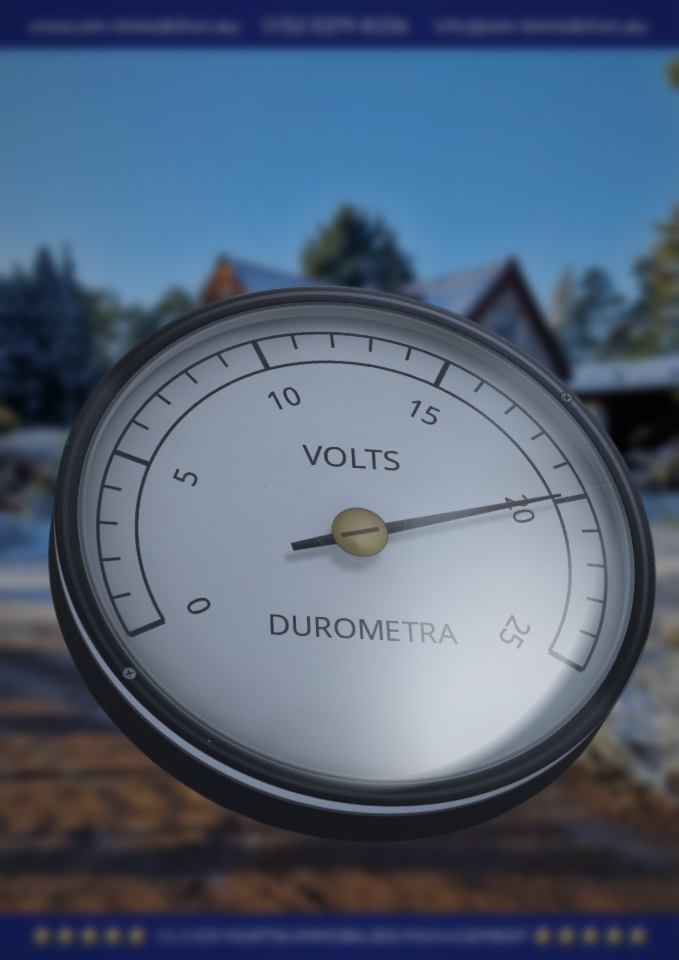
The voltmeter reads V 20
